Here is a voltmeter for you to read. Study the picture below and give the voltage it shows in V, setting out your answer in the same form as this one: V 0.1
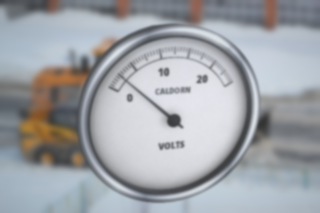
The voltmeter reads V 2.5
